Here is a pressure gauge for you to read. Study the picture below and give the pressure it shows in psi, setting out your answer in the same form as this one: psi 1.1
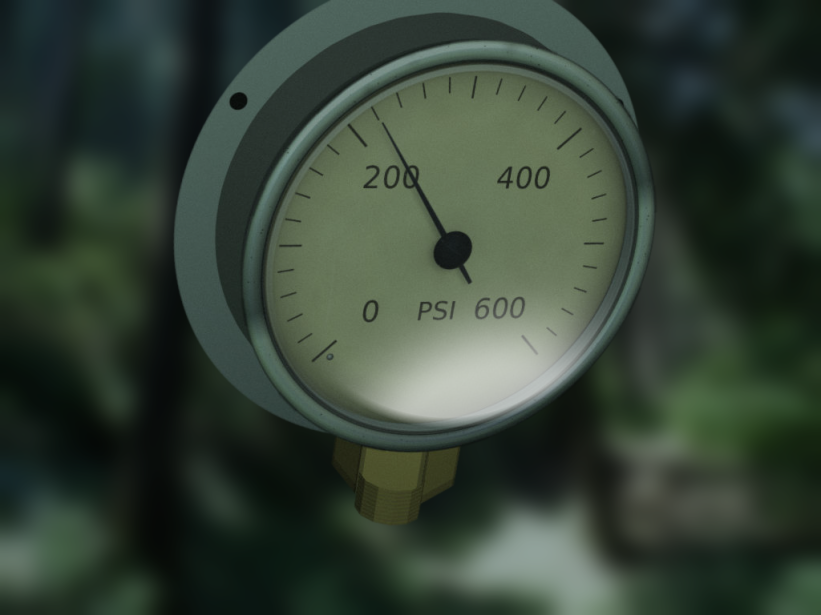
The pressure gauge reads psi 220
